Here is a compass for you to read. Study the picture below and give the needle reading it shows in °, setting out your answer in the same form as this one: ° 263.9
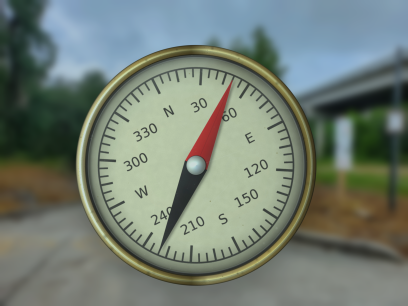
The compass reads ° 50
